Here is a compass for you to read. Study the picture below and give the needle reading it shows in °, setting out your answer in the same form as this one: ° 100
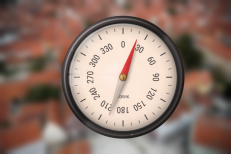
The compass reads ° 20
